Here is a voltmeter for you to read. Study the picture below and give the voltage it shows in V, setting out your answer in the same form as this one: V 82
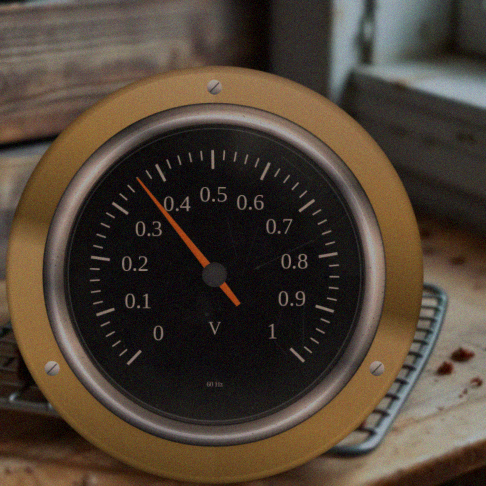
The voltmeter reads V 0.36
